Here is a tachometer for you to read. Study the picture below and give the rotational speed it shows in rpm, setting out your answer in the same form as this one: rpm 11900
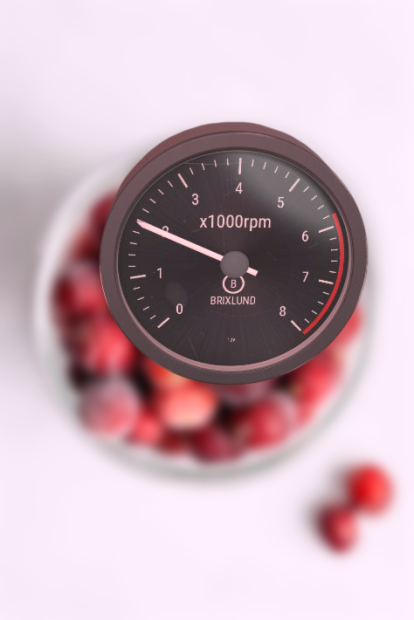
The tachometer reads rpm 2000
